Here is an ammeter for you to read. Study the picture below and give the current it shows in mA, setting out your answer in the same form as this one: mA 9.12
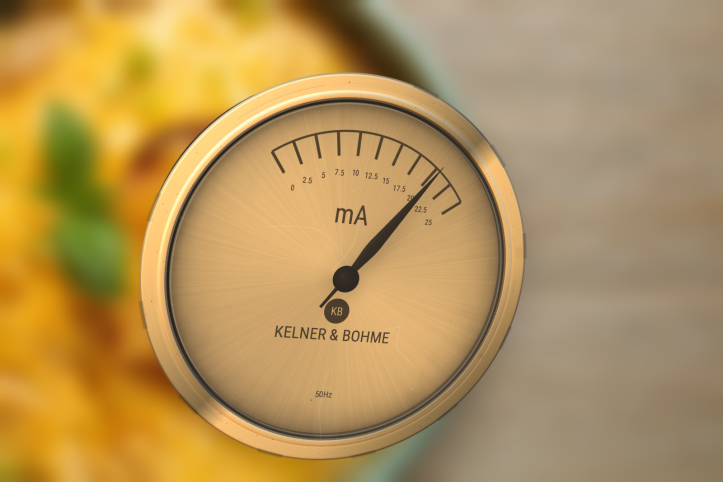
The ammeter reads mA 20
